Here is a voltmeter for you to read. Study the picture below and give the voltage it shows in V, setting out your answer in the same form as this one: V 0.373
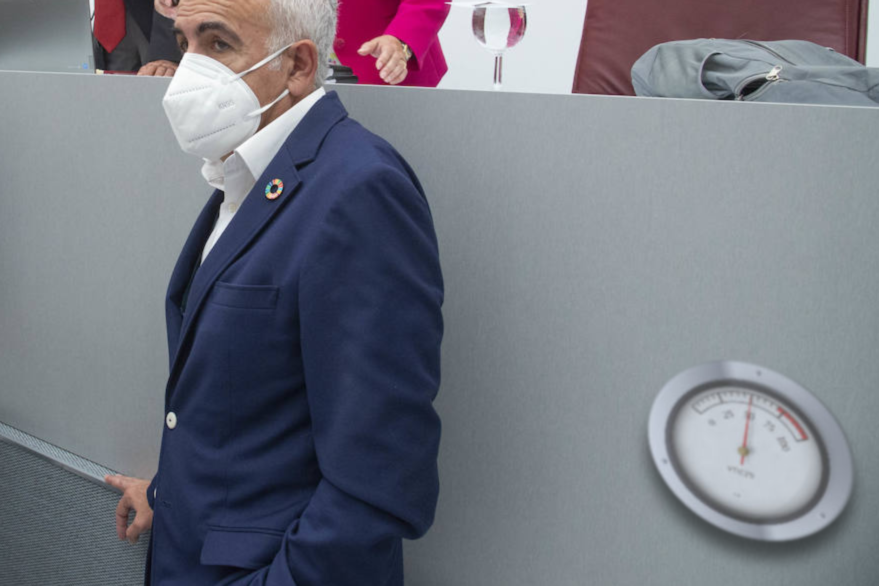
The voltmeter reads V 50
